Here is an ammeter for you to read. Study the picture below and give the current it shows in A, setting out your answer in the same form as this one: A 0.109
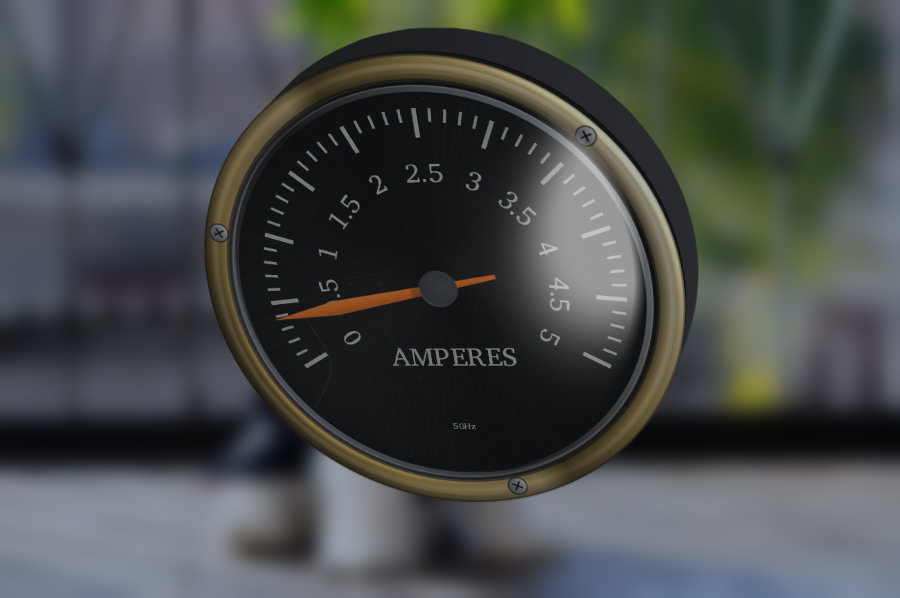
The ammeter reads A 0.4
